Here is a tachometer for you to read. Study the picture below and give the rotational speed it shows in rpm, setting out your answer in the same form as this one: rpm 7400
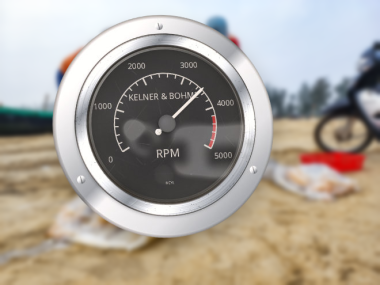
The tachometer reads rpm 3500
